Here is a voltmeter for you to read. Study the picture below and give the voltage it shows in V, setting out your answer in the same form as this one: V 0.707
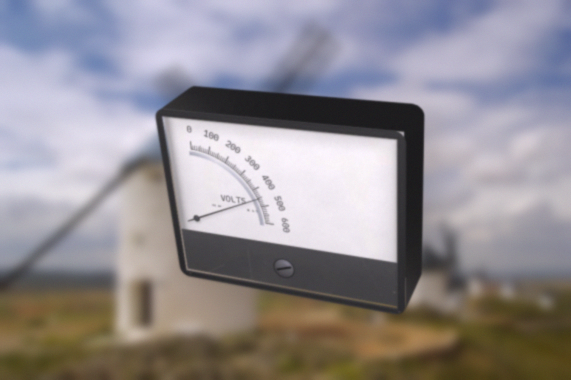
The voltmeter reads V 450
